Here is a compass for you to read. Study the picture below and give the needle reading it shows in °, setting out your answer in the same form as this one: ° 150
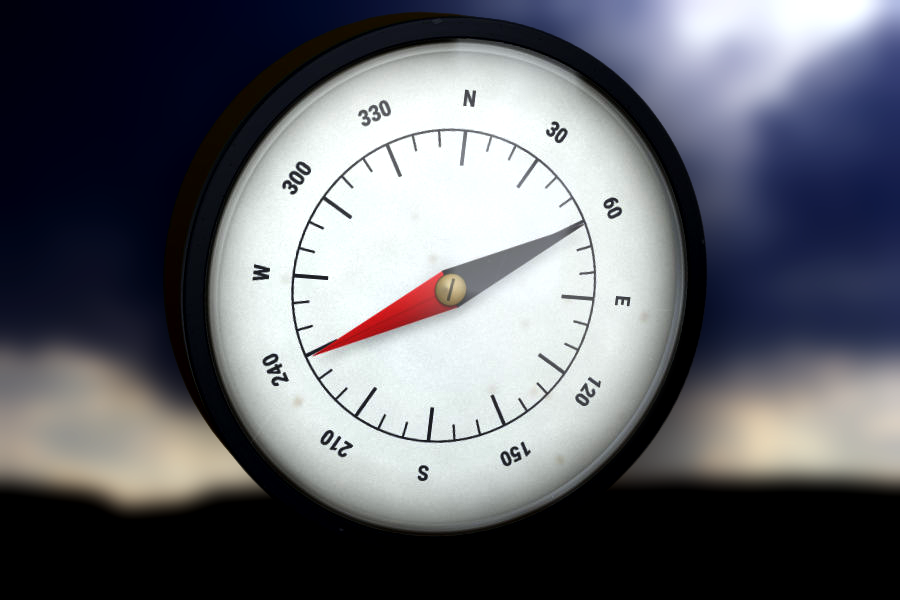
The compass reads ° 240
